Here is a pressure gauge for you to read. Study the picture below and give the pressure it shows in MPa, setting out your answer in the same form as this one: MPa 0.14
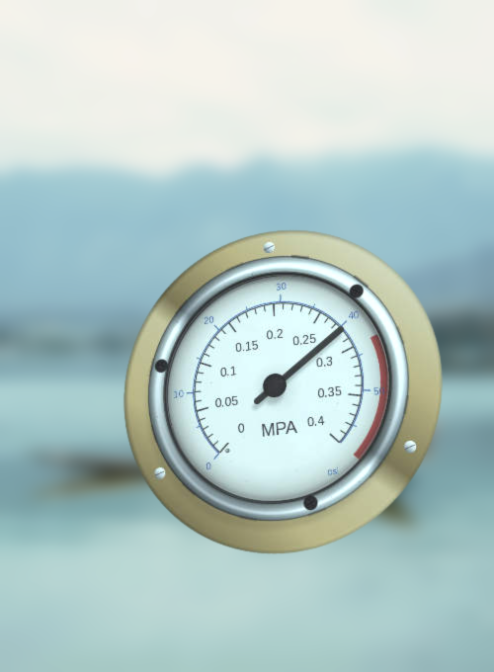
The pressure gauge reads MPa 0.28
